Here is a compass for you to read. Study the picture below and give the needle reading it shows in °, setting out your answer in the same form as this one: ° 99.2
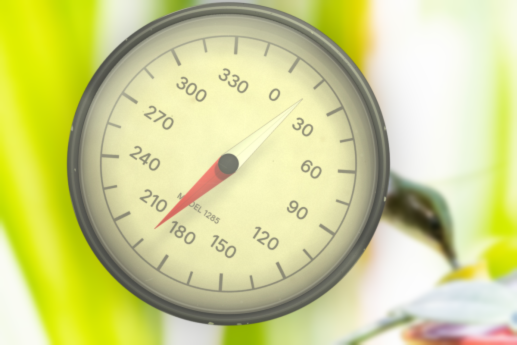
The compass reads ° 195
